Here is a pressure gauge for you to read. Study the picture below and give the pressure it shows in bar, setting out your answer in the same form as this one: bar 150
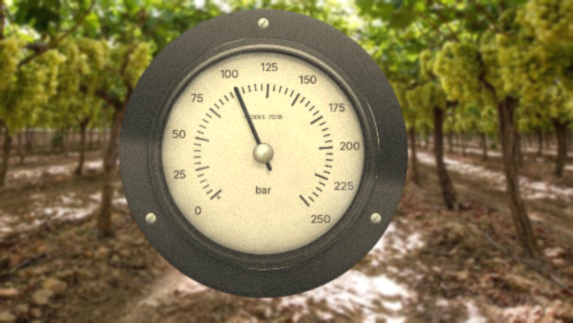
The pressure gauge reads bar 100
